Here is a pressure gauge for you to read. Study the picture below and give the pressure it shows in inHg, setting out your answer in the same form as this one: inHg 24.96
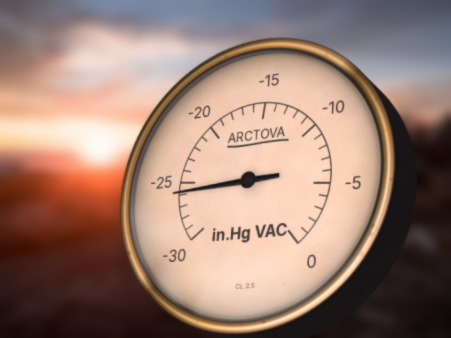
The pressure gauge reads inHg -26
